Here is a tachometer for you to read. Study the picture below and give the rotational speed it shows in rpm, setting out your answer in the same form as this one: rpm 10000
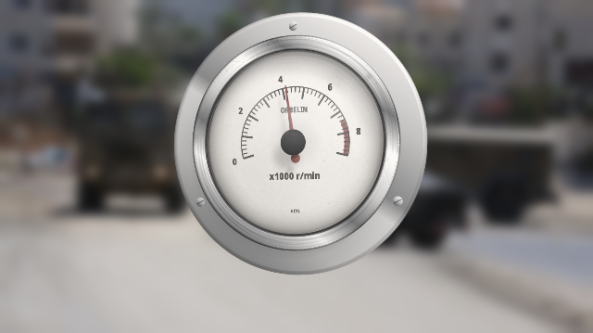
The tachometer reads rpm 4200
